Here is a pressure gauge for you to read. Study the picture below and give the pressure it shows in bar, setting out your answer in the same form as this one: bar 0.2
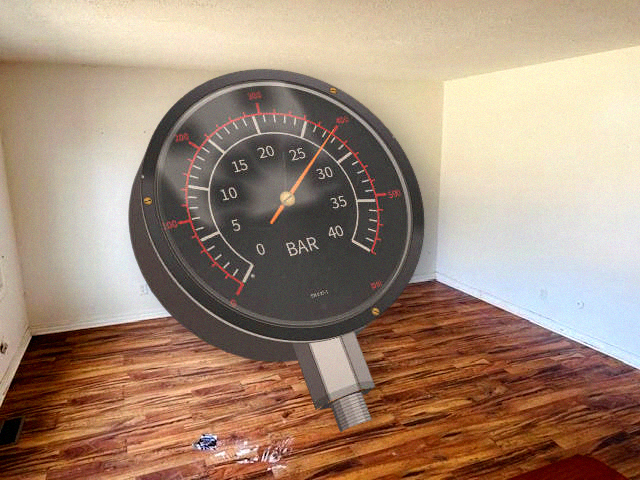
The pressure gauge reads bar 27.5
